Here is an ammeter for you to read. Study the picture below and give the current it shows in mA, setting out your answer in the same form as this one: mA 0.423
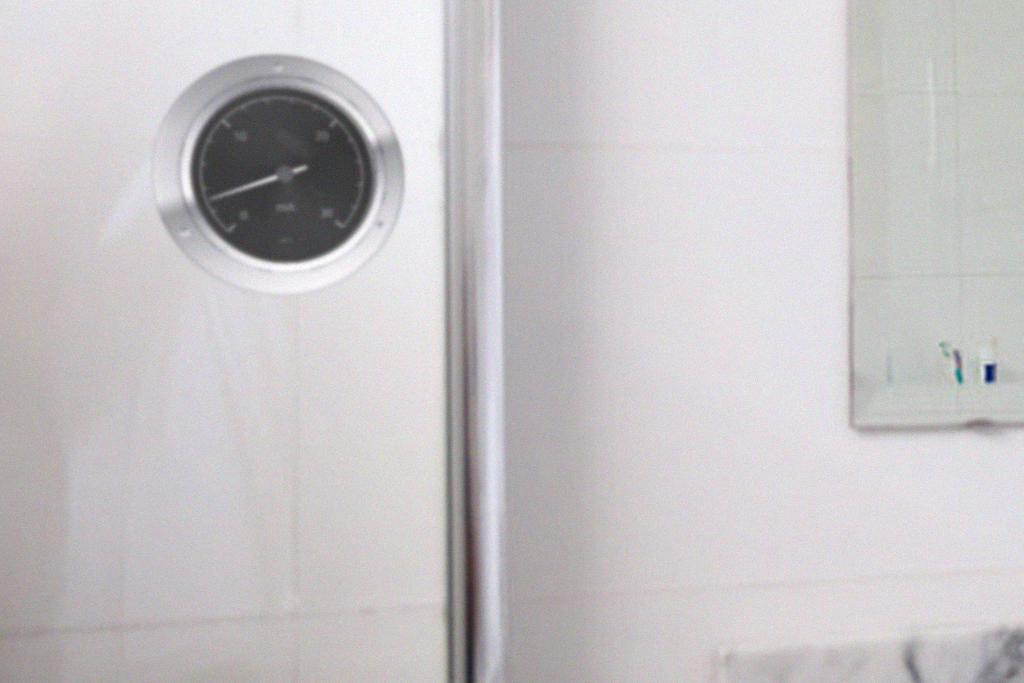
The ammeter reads mA 3
